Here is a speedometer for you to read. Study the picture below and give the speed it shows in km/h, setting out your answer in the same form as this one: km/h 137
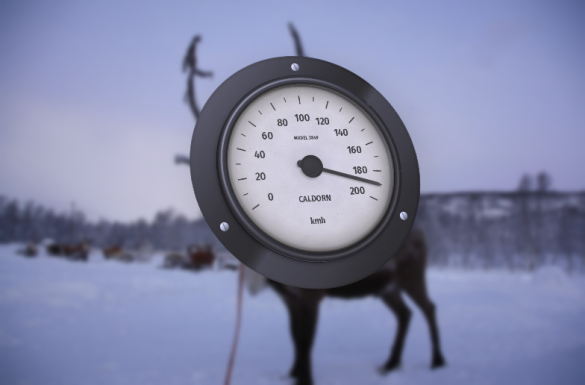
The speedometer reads km/h 190
